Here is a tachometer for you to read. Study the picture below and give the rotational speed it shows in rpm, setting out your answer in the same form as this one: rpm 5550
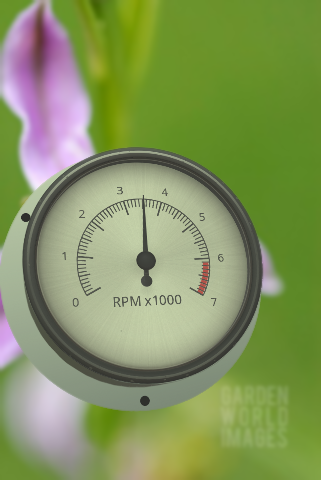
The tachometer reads rpm 3500
